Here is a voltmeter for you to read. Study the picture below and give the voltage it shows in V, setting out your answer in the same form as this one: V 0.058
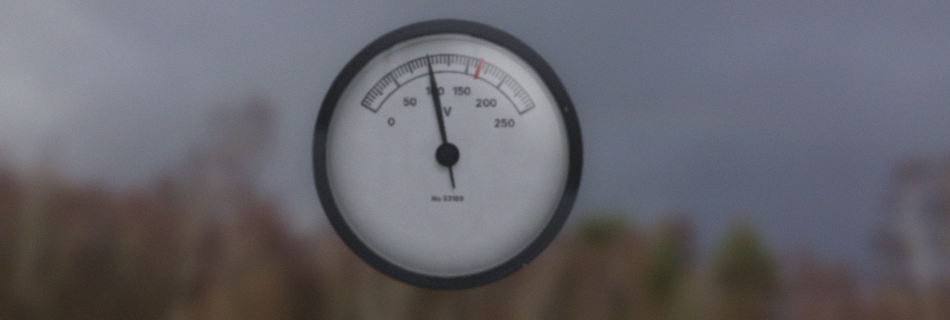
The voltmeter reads V 100
